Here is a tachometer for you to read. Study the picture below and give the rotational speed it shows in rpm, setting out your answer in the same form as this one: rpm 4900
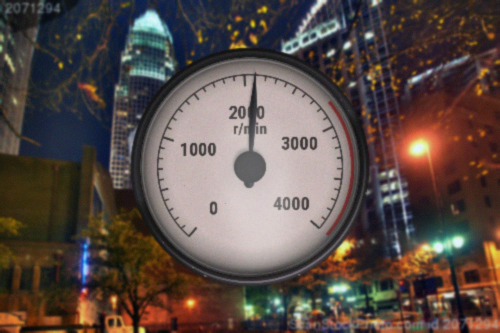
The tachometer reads rpm 2100
